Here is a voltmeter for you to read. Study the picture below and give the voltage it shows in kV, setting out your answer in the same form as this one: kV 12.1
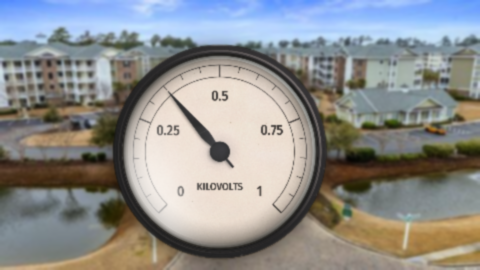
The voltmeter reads kV 0.35
